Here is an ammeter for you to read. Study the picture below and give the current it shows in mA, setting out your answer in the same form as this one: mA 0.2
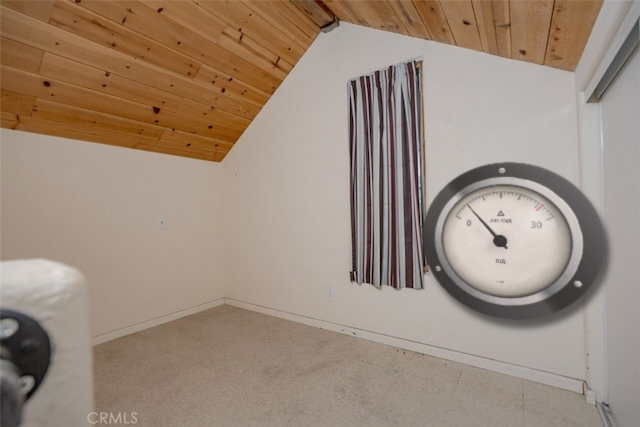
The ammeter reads mA 5
